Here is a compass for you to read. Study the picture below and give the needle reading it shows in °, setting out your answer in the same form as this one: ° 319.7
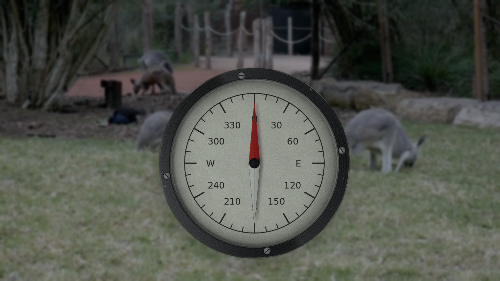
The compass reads ° 0
